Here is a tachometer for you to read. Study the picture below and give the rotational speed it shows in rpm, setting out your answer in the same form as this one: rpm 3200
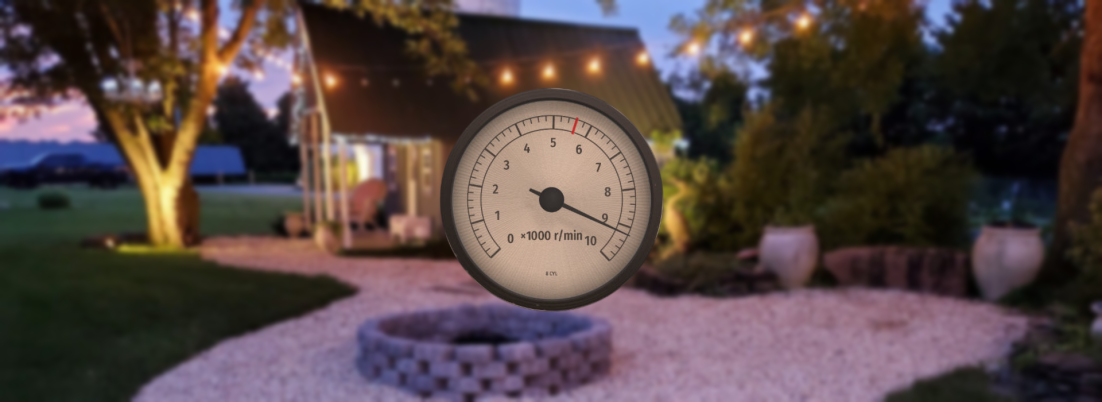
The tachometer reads rpm 9200
